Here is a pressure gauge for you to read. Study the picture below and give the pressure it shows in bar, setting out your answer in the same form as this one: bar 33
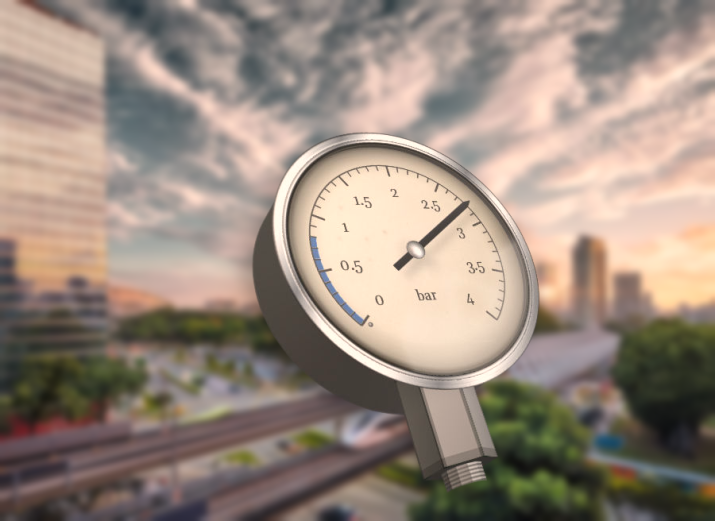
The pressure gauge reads bar 2.8
